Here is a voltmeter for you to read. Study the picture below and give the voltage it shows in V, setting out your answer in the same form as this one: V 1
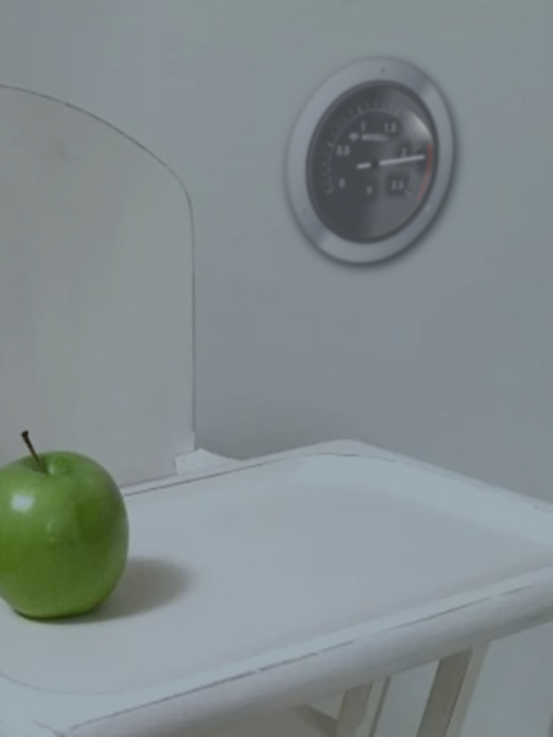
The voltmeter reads V 2.1
